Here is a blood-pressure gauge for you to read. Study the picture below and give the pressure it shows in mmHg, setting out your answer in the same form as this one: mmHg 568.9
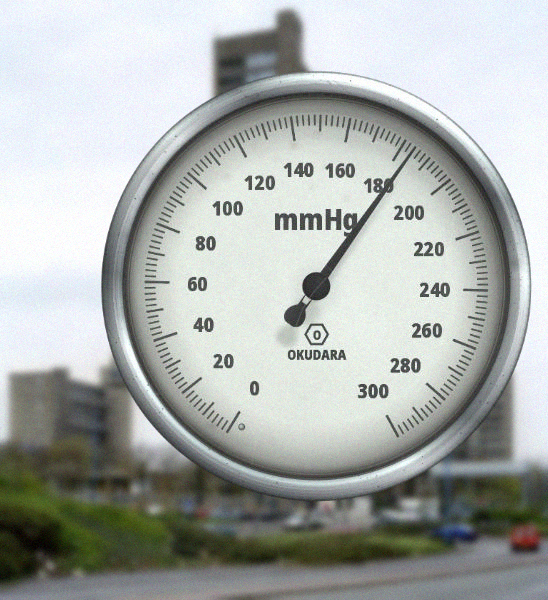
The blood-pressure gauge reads mmHg 184
